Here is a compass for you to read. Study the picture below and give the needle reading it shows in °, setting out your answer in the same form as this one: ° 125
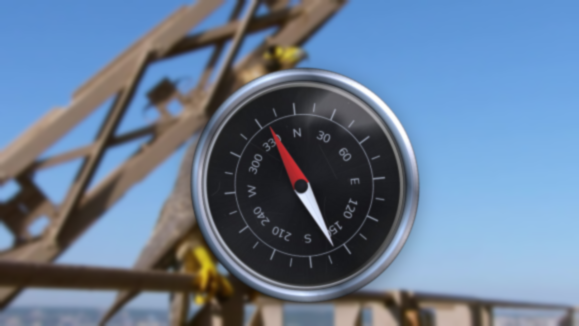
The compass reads ° 337.5
